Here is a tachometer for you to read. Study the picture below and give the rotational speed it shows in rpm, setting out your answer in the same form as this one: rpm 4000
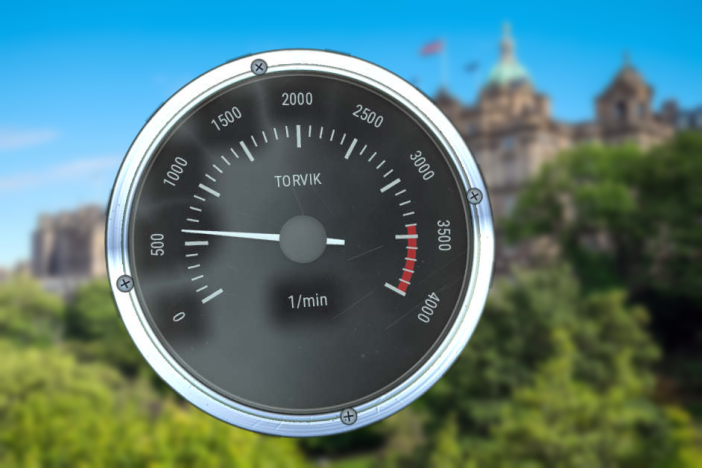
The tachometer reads rpm 600
